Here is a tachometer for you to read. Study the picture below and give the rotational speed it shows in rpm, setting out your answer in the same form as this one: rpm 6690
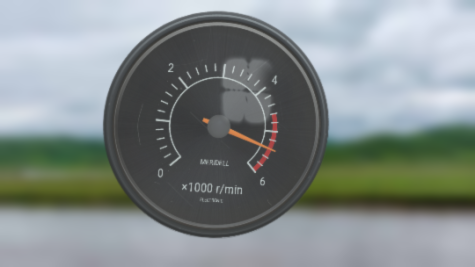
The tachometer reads rpm 5400
